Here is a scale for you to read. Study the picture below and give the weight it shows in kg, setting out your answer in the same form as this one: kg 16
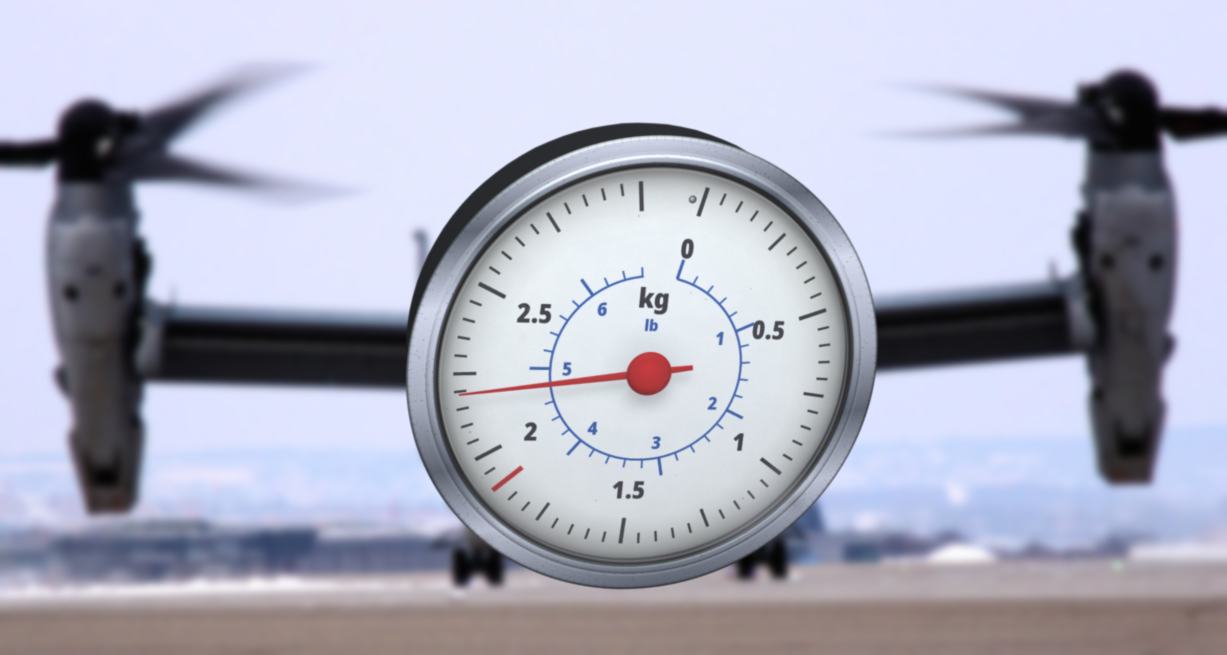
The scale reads kg 2.2
